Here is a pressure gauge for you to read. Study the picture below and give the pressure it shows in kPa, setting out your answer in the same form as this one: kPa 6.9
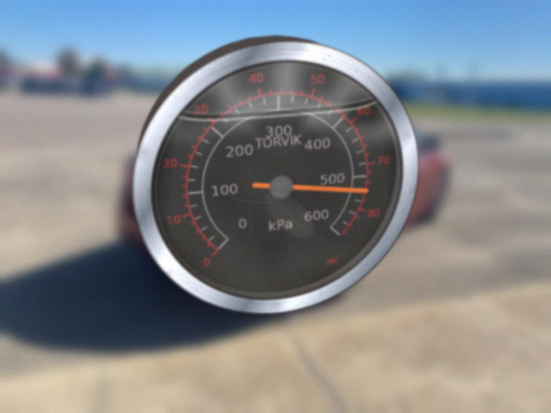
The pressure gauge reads kPa 520
